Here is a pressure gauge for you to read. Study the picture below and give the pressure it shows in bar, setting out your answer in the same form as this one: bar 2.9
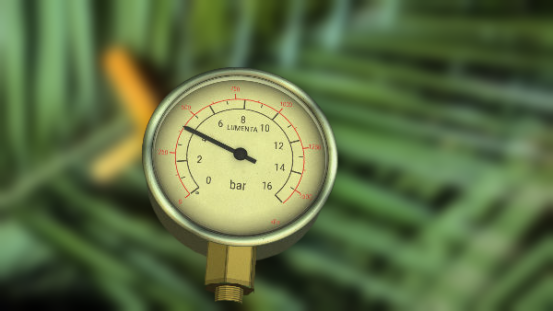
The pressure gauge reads bar 4
